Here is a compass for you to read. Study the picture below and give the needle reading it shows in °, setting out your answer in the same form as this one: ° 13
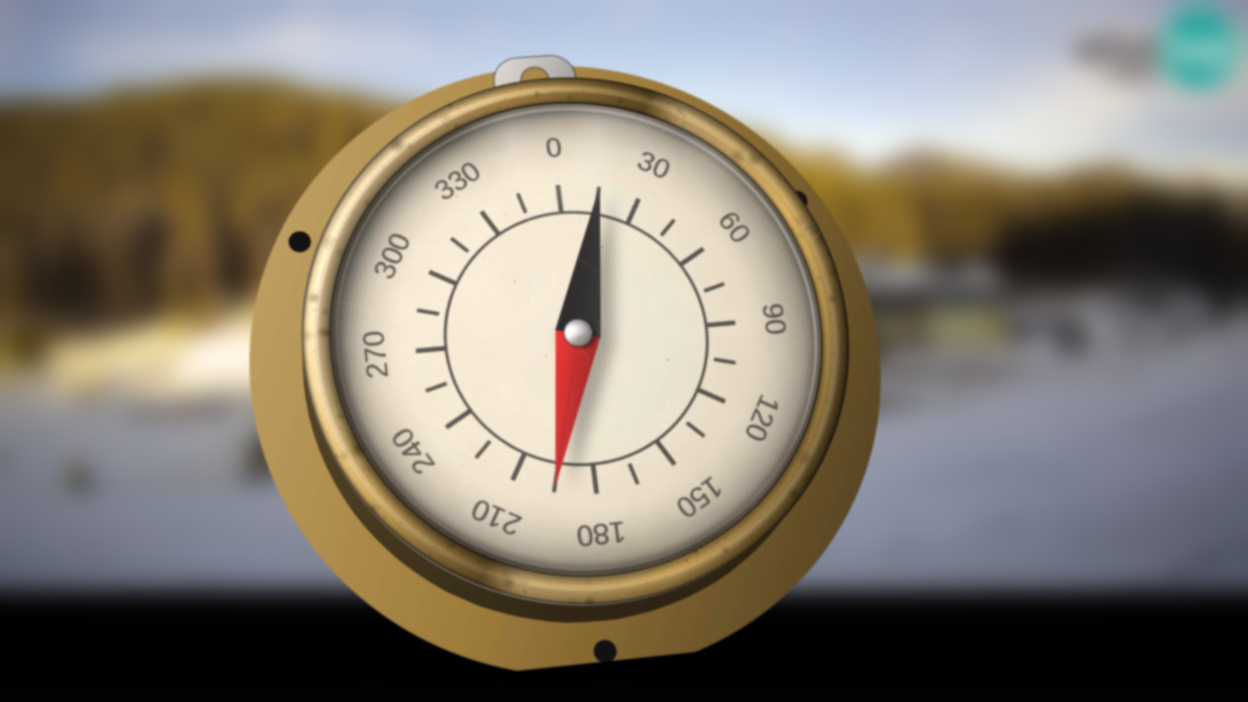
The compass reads ° 195
